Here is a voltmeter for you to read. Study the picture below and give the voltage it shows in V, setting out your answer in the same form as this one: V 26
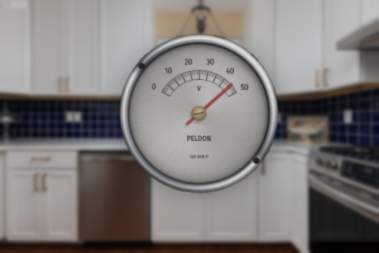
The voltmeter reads V 45
